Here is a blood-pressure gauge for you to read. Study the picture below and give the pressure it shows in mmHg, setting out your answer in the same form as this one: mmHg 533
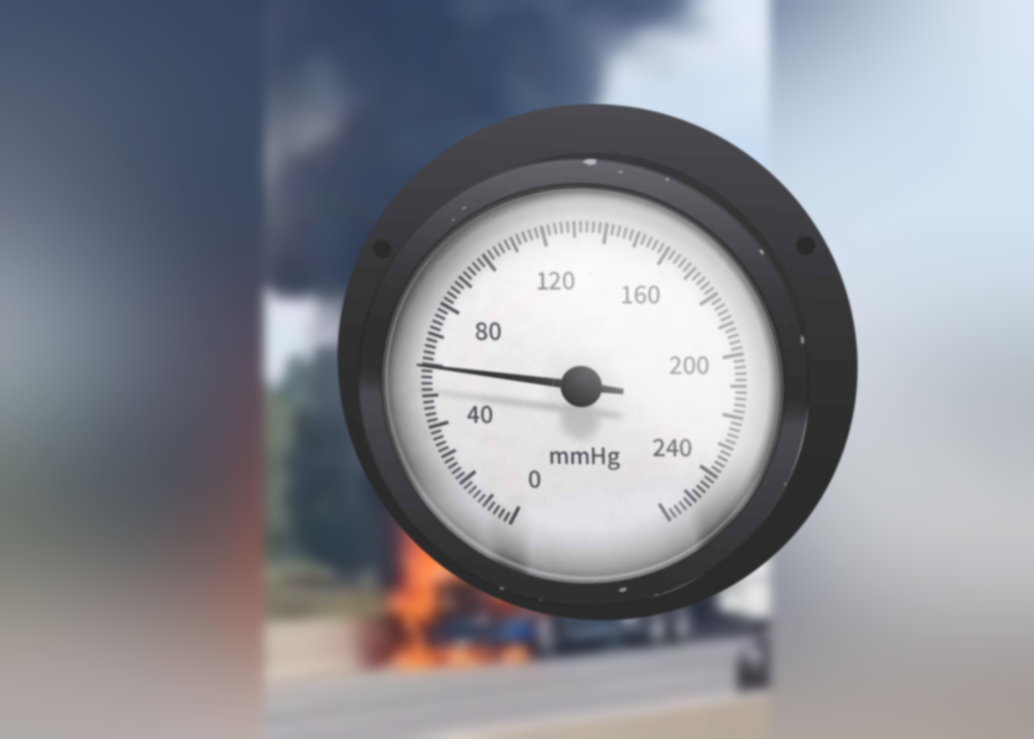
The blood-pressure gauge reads mmHg 60
